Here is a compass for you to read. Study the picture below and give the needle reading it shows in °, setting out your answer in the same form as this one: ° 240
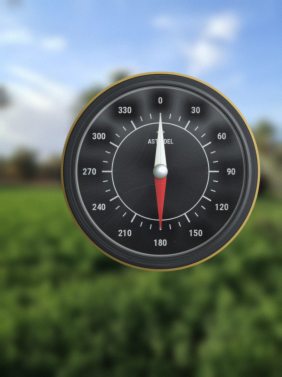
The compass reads ° 180
